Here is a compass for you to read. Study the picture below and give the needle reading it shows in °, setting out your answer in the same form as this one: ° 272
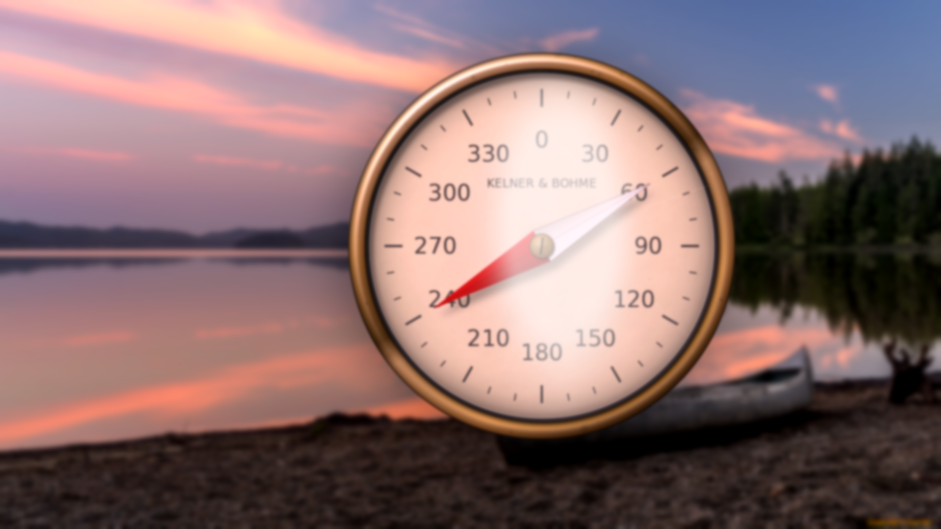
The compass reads ° 240
